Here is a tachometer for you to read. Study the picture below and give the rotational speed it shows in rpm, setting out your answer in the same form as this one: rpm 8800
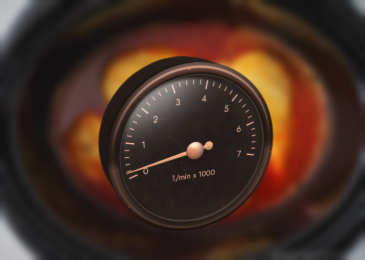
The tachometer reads rpm 200
